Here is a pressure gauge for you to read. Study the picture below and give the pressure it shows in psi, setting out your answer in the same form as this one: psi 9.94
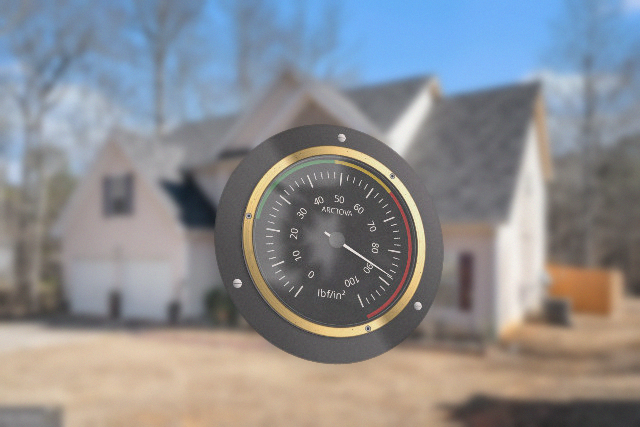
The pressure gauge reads psi 88
